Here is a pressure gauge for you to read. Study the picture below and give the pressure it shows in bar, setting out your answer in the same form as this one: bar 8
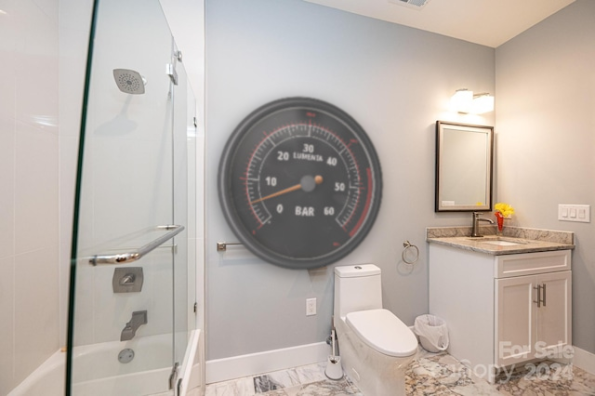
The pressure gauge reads bar 5
